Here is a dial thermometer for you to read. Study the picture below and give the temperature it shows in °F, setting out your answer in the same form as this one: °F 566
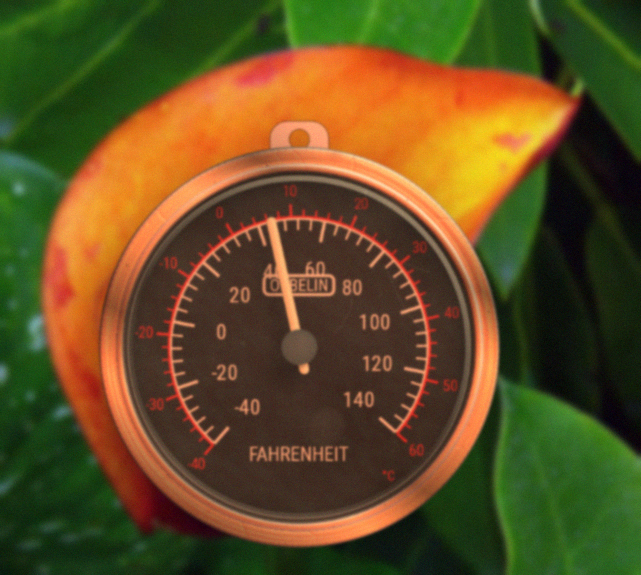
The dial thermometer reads °F 44
